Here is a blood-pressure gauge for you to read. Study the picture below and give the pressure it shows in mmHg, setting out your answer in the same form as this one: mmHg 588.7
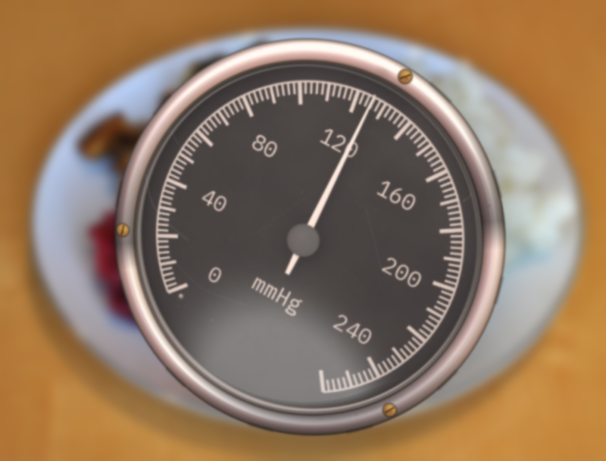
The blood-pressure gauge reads mmHg 126
